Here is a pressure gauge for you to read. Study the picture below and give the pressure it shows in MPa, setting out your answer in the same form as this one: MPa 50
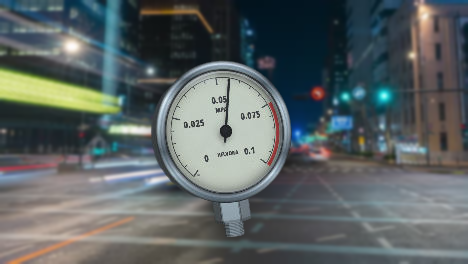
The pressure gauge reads MPa 0.055
